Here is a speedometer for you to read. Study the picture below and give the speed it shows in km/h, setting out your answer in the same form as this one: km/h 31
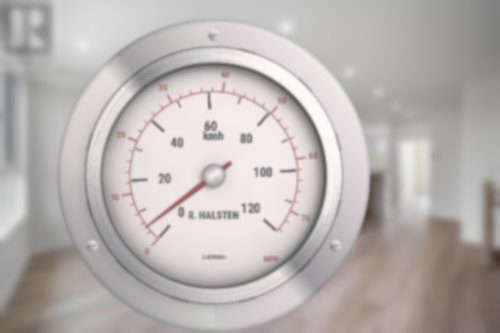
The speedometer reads km/h 5
